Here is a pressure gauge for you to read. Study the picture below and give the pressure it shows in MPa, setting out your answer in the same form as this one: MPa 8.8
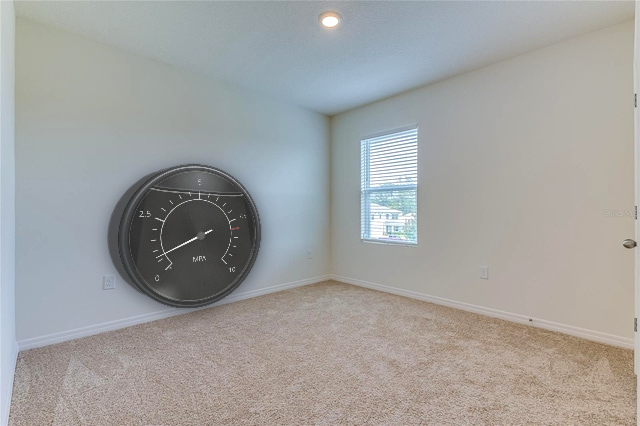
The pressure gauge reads MPa 0.75
